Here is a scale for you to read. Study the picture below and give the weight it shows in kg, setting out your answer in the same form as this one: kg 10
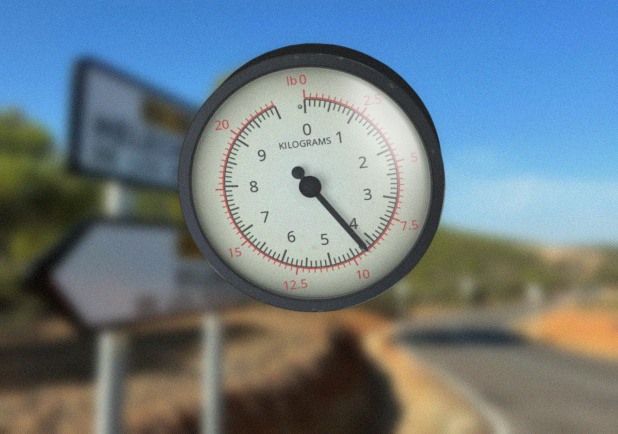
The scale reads kg 4.2
